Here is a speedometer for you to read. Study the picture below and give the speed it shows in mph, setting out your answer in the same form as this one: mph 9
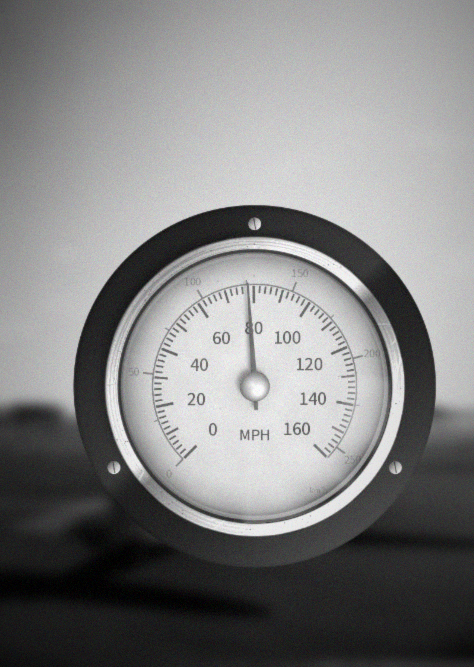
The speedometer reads mph 78
